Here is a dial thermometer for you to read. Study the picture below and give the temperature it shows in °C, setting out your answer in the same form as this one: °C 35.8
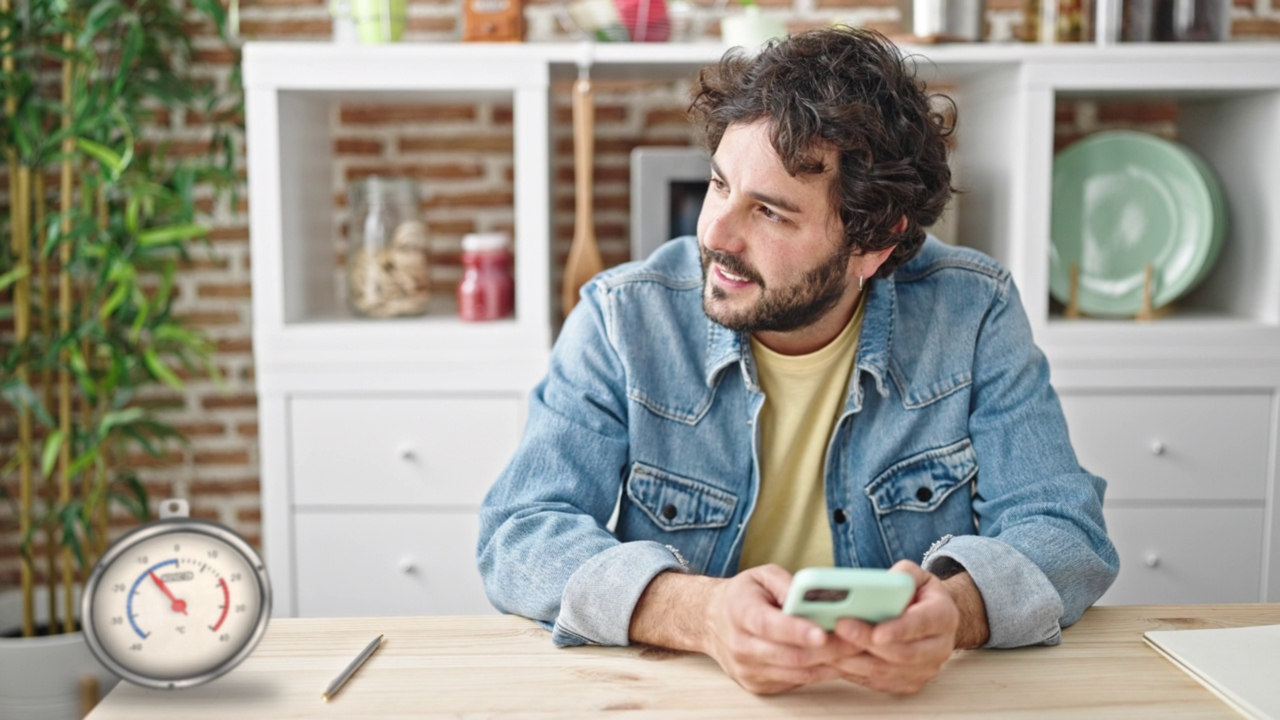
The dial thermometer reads °C -10
